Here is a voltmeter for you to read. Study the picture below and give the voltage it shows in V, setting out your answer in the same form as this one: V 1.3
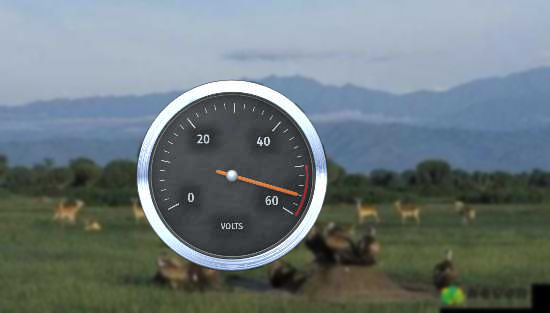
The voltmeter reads V 56
